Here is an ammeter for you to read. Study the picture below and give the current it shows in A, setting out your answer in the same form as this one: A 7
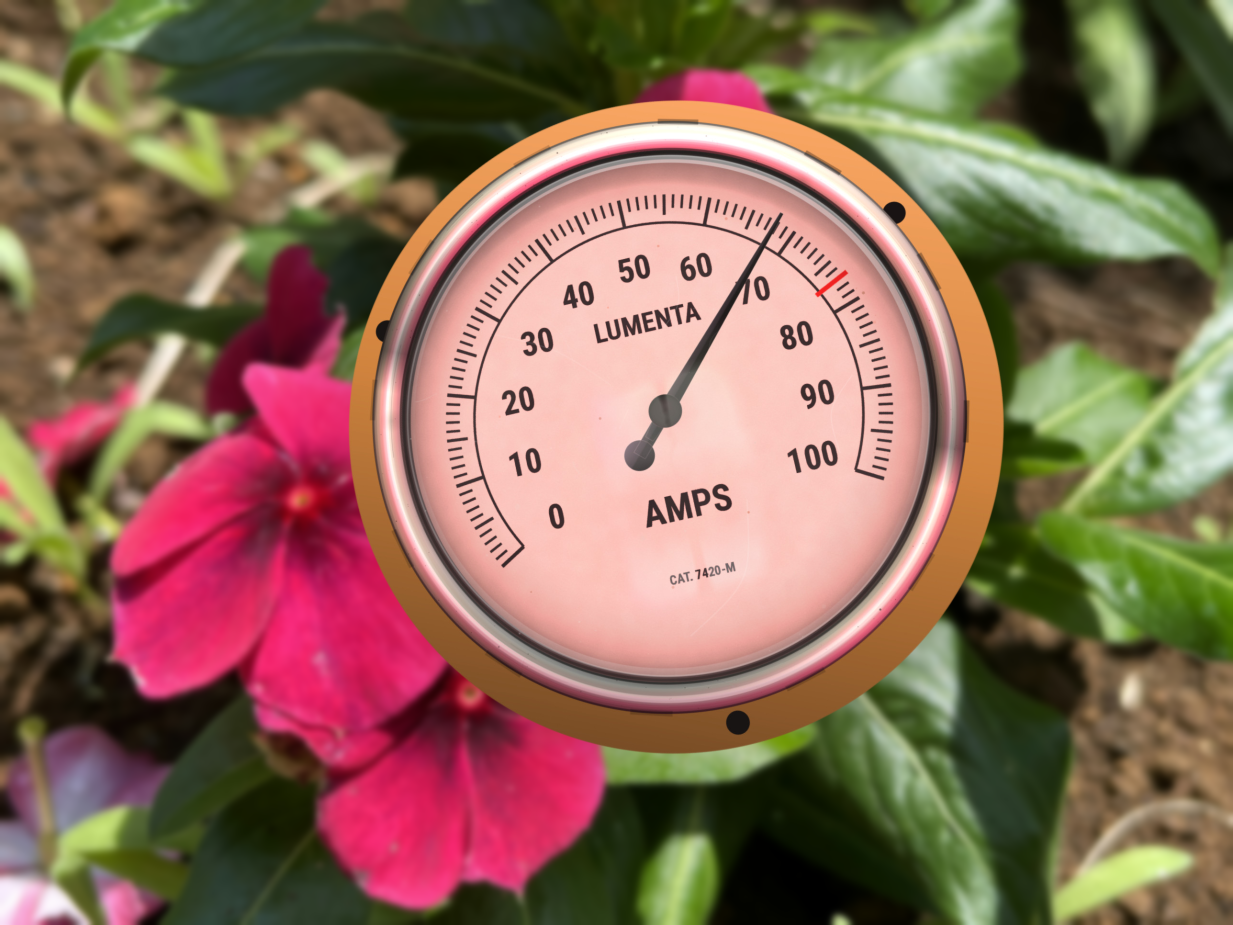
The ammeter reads A 68
